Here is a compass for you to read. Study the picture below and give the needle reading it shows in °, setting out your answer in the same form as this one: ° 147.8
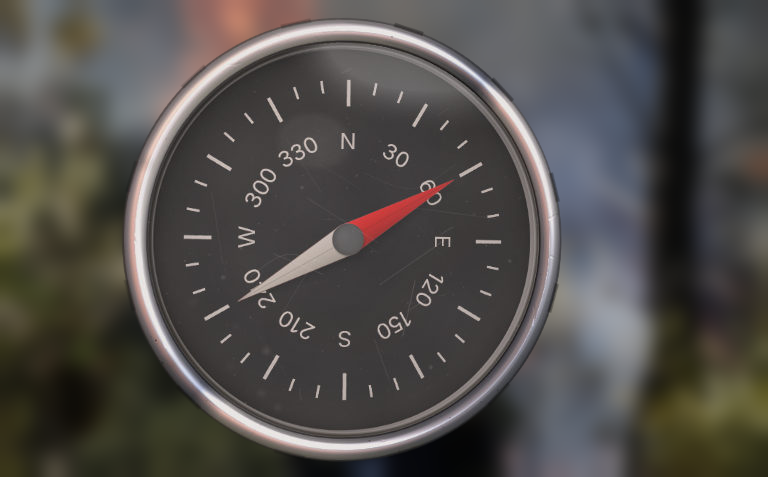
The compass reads ° 60
